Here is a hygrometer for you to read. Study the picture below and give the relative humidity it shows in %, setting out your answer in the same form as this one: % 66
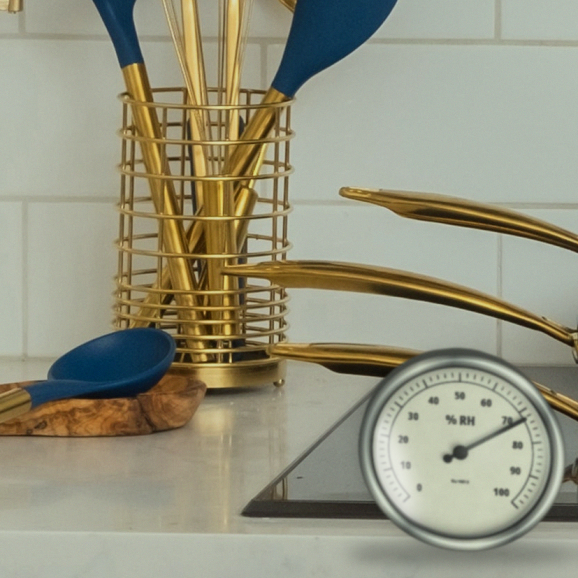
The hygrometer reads % 72
